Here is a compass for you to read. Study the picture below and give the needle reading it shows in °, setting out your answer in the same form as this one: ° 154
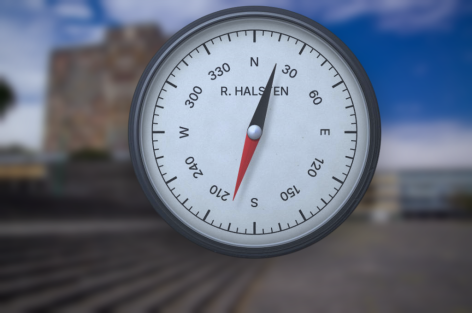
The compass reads ° 197.5
